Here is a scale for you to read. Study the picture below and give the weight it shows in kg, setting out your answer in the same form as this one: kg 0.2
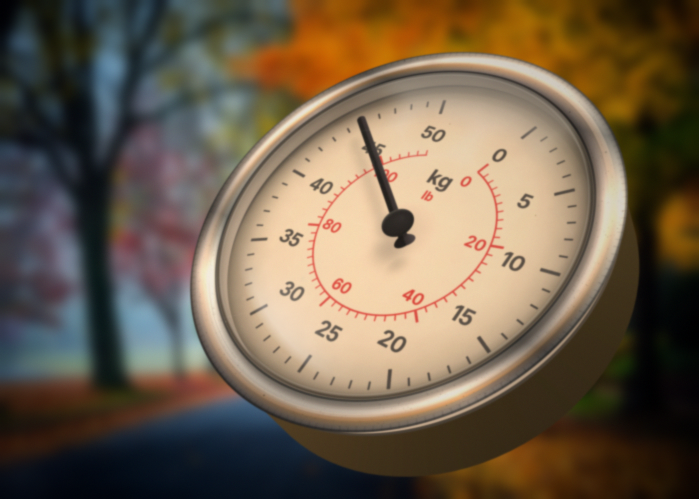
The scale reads kg 45
